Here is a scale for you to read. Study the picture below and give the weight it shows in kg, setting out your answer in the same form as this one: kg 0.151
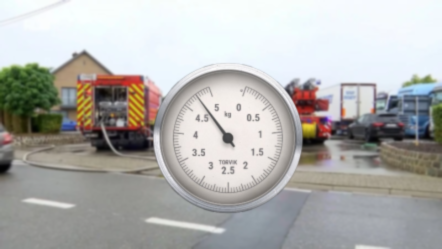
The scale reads kg 4.75
